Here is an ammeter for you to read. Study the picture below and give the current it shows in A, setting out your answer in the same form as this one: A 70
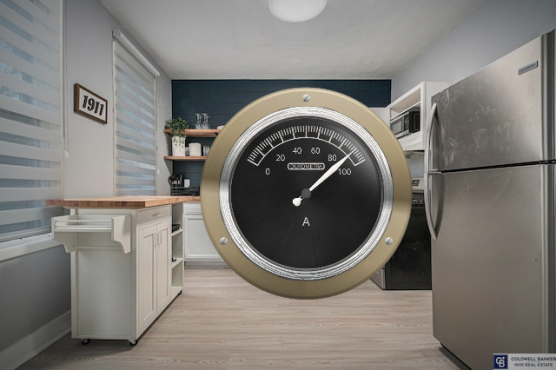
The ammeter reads A 90
